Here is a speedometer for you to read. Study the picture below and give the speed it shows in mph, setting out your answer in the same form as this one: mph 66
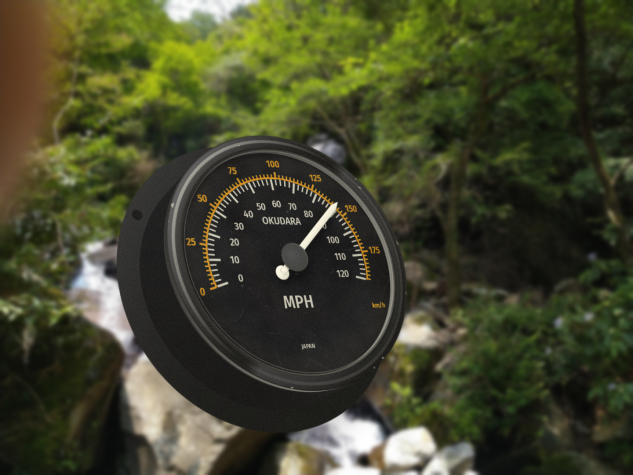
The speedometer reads mph 88
